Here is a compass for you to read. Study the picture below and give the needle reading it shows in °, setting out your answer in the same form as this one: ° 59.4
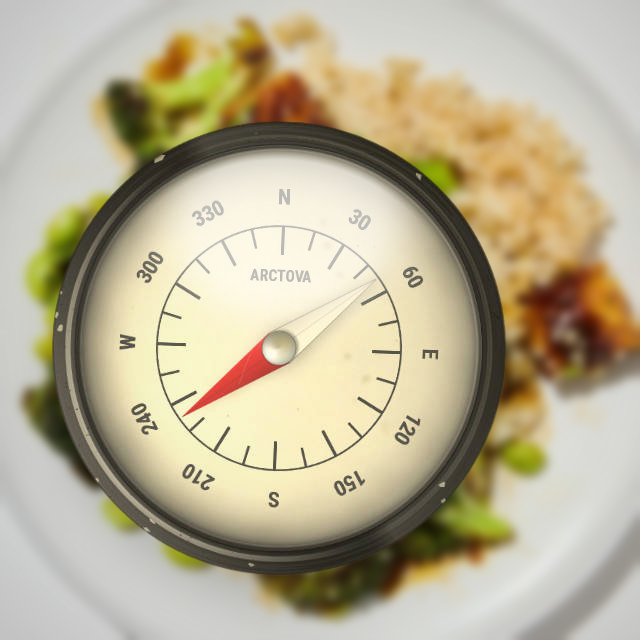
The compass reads ° 232.5
